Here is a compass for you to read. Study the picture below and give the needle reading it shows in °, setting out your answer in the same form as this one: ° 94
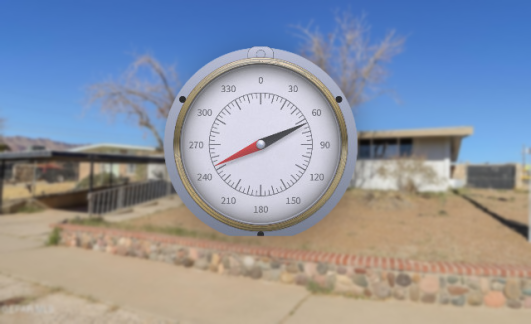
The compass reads ° 245
